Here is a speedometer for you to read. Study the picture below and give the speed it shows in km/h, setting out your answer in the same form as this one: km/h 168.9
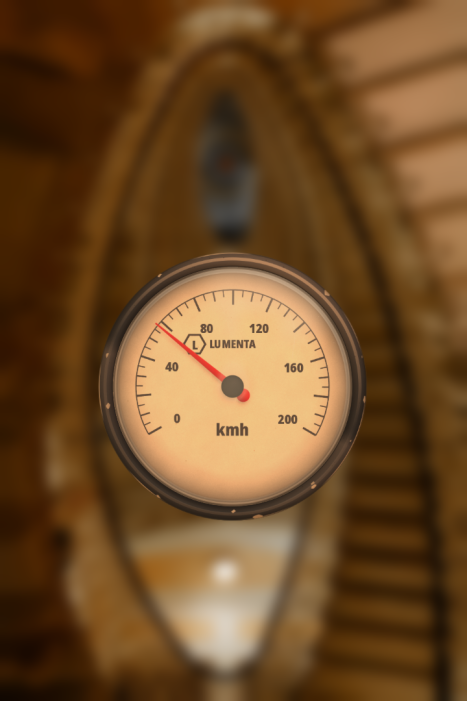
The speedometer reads km/h 57.5
